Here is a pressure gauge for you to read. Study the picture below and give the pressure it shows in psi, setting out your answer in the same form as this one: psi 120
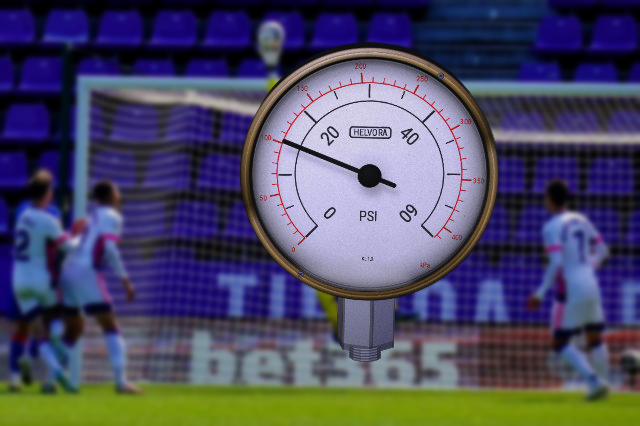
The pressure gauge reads psi 15
